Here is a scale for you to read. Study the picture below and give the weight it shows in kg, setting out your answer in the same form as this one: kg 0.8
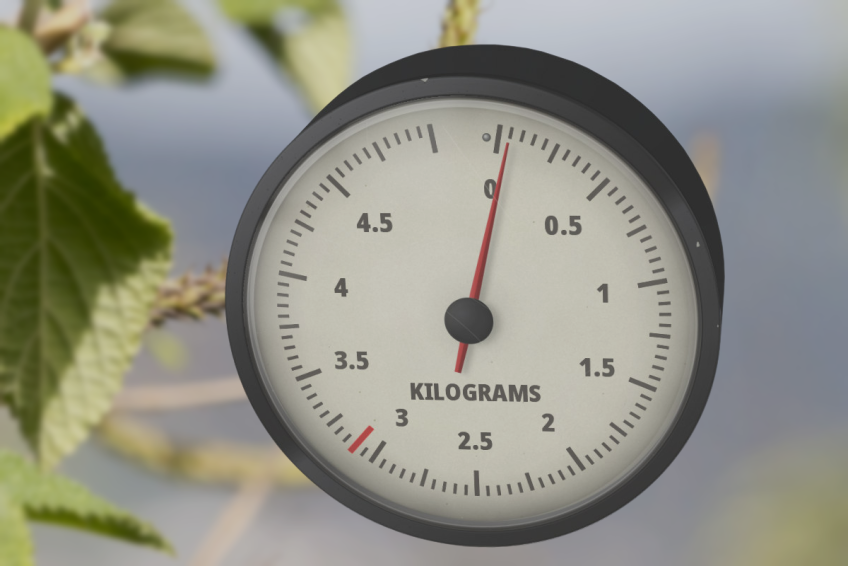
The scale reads kg 0.05
